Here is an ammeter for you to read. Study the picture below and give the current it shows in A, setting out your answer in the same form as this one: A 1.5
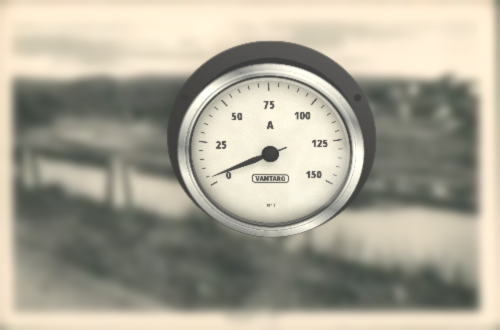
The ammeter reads A 5
